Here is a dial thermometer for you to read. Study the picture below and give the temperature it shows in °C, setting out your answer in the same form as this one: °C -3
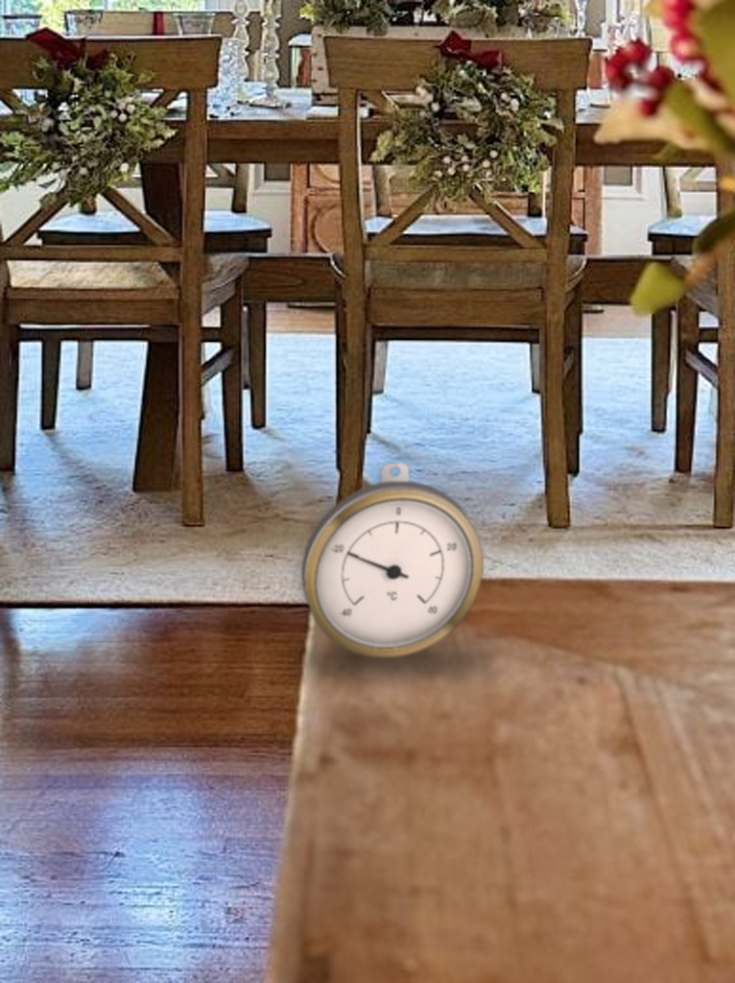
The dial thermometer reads °C -20
